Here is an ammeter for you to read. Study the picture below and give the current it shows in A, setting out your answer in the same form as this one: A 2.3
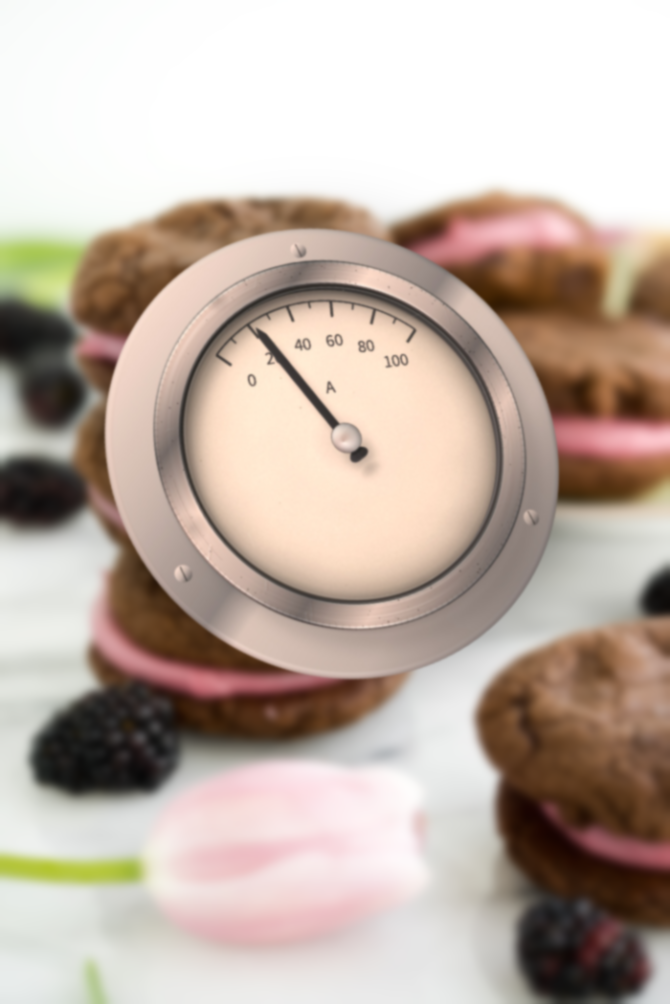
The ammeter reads A 20
